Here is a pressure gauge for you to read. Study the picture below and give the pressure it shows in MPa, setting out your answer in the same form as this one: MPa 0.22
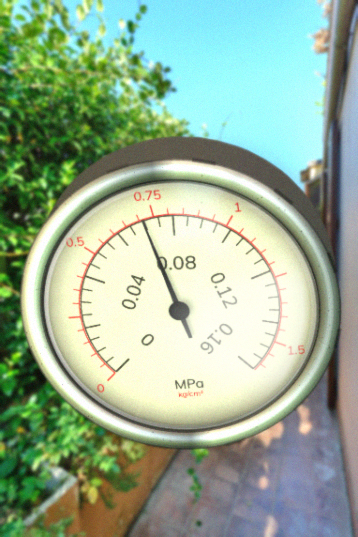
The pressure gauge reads MPa 0.07
